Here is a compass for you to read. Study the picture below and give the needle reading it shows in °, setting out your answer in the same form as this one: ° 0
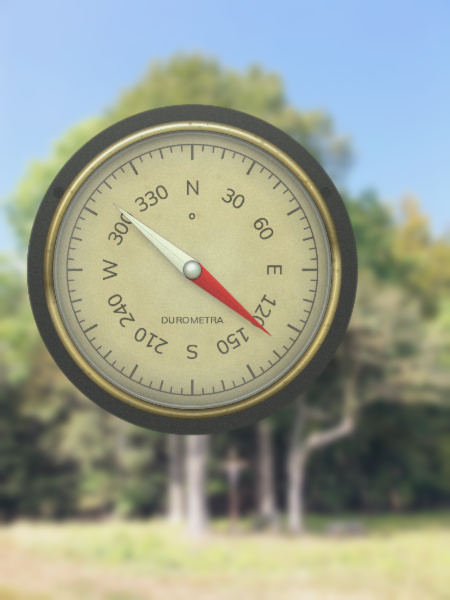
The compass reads ° 130
